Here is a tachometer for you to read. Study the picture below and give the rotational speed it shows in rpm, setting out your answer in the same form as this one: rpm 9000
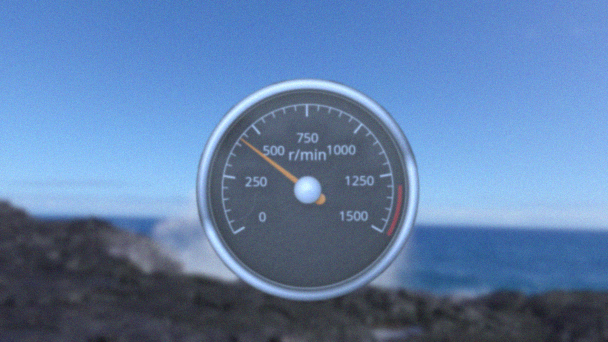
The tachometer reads rpm 425
